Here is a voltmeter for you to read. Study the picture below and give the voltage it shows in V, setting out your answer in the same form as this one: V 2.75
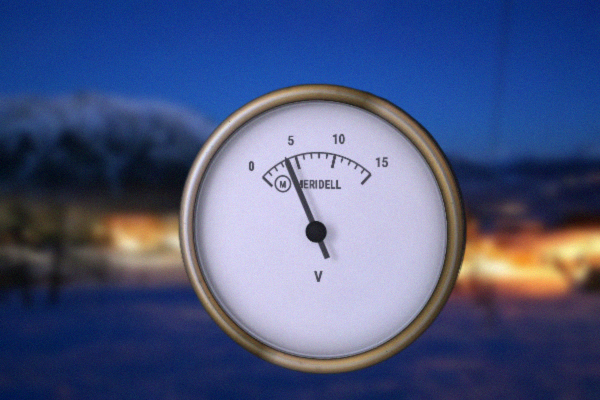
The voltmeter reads V 4
